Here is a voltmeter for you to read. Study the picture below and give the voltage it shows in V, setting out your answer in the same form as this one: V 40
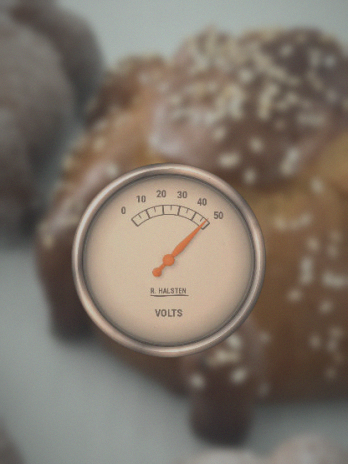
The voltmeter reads V 47.5
